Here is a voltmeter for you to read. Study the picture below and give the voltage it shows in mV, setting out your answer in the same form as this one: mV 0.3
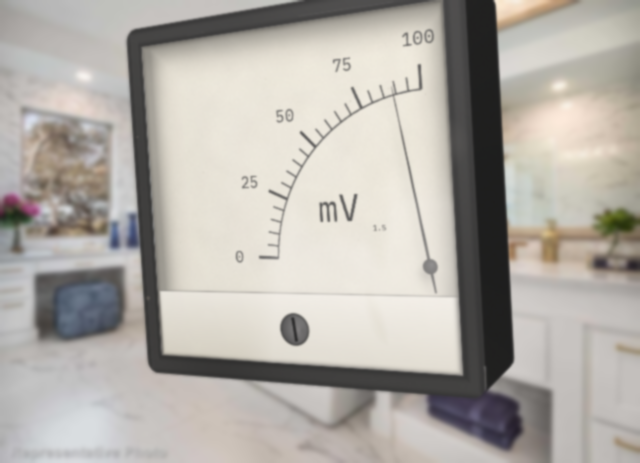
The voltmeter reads mV 90
